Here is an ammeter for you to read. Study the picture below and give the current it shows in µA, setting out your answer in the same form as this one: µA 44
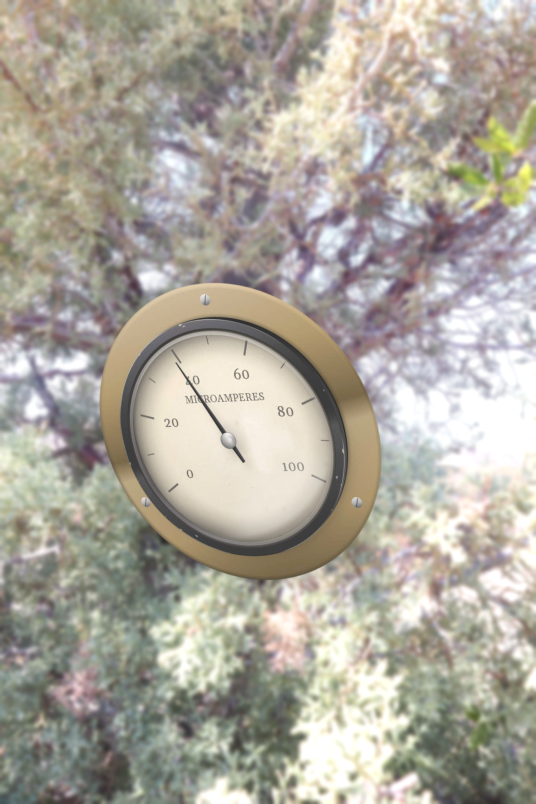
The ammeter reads µA 40
